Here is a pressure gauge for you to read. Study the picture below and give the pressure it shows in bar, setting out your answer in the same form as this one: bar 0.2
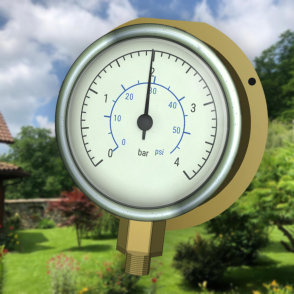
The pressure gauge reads bar 2
